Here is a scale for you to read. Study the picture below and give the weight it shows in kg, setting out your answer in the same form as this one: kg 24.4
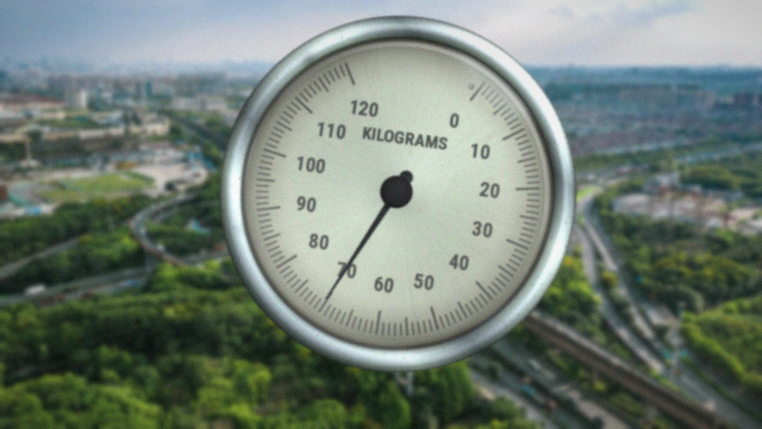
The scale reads kg 70
